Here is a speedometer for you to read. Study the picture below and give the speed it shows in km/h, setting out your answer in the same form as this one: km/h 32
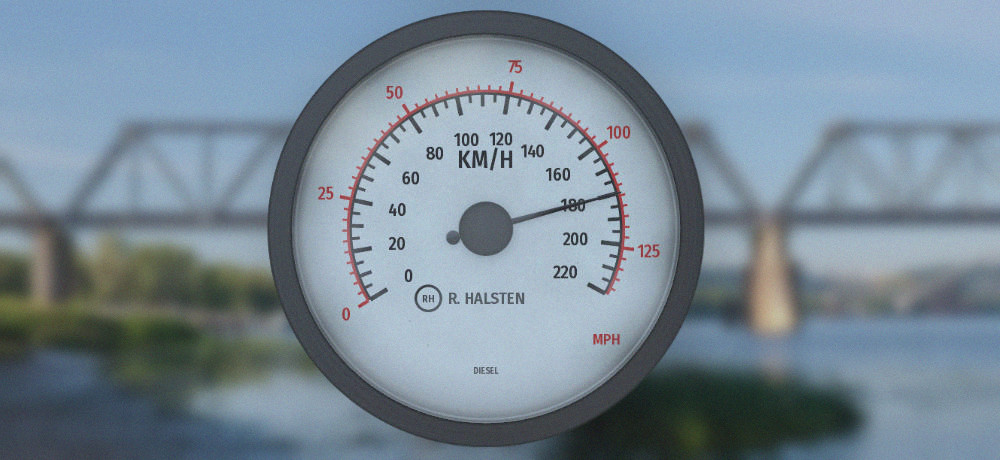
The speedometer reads km/h 180
